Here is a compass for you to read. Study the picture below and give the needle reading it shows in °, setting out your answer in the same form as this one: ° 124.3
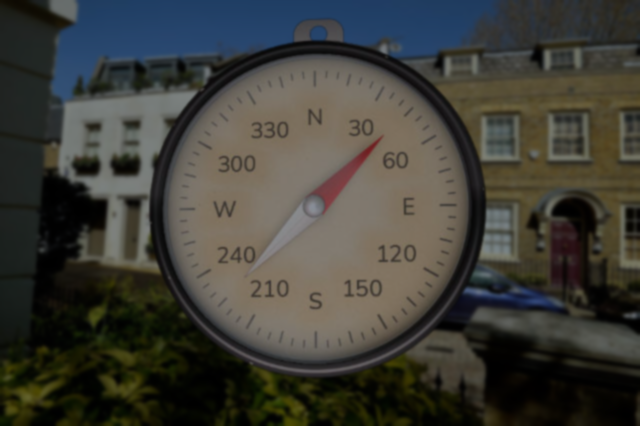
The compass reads ° 45
